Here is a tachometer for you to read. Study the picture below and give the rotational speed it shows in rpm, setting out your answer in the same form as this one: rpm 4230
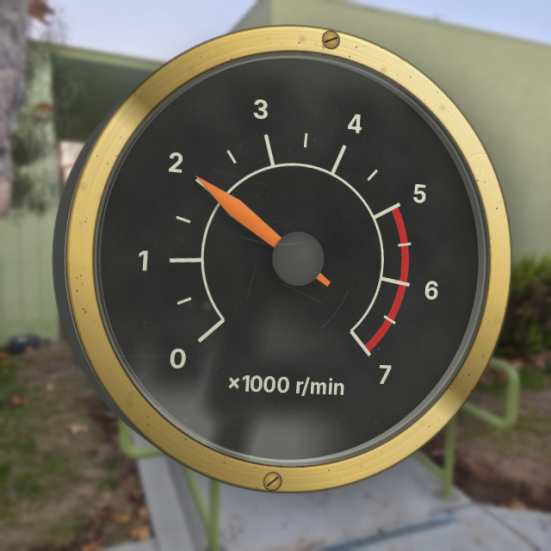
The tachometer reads rpm 2000
